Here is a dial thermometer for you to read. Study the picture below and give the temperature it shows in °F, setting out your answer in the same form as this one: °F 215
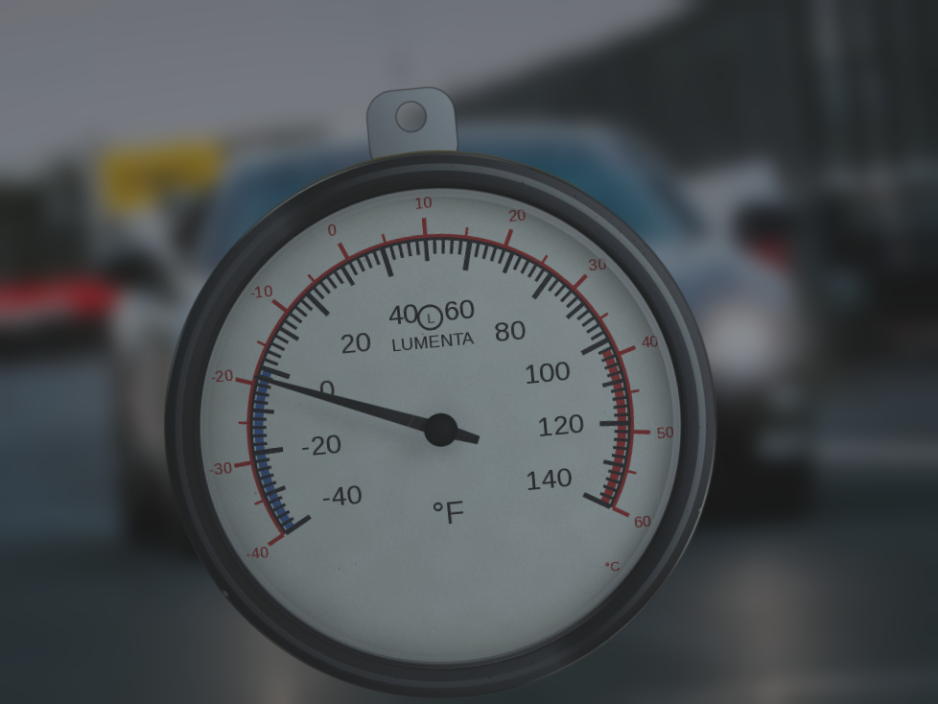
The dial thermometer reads °F -2
